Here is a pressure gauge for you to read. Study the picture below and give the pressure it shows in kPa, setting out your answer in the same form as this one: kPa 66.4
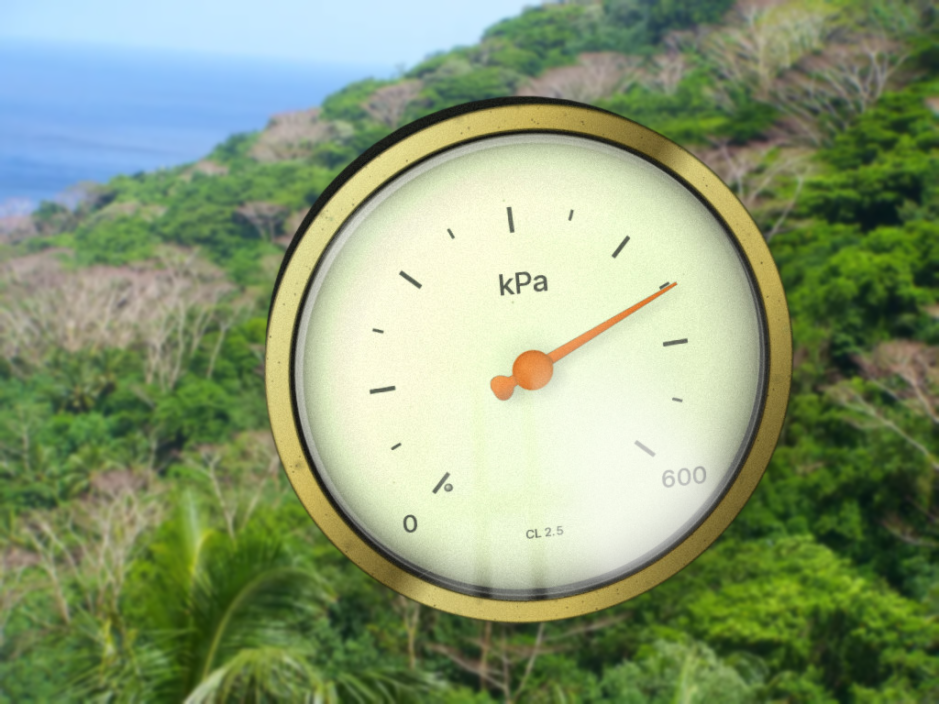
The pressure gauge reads kPa 450
